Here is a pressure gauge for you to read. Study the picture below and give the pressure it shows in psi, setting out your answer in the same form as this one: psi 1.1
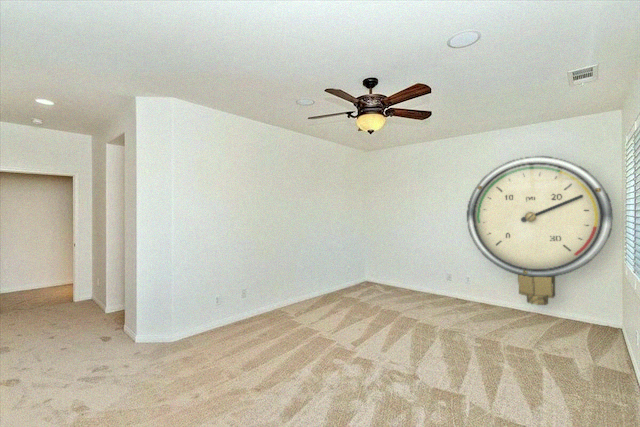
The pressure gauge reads psi 22
